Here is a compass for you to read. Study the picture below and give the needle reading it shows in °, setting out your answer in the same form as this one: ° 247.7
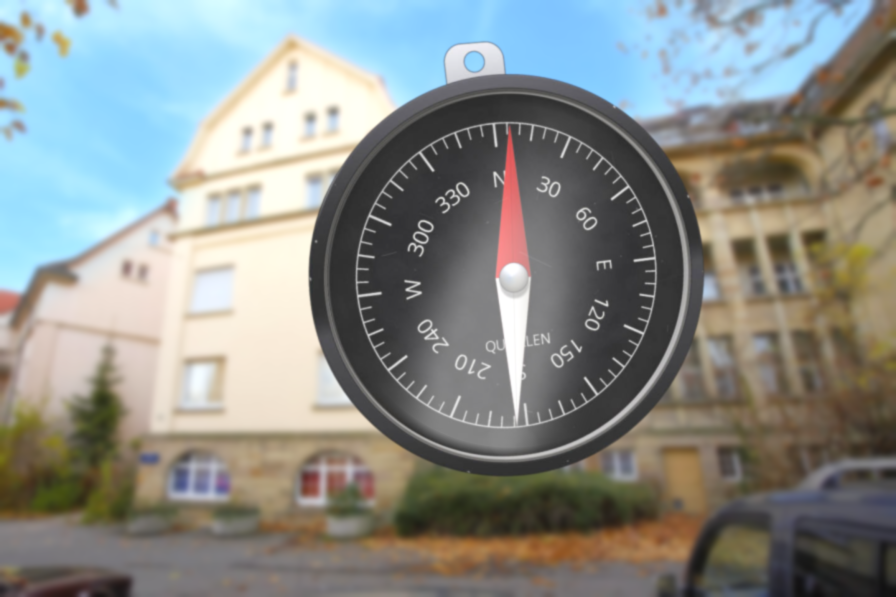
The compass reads ° 5
